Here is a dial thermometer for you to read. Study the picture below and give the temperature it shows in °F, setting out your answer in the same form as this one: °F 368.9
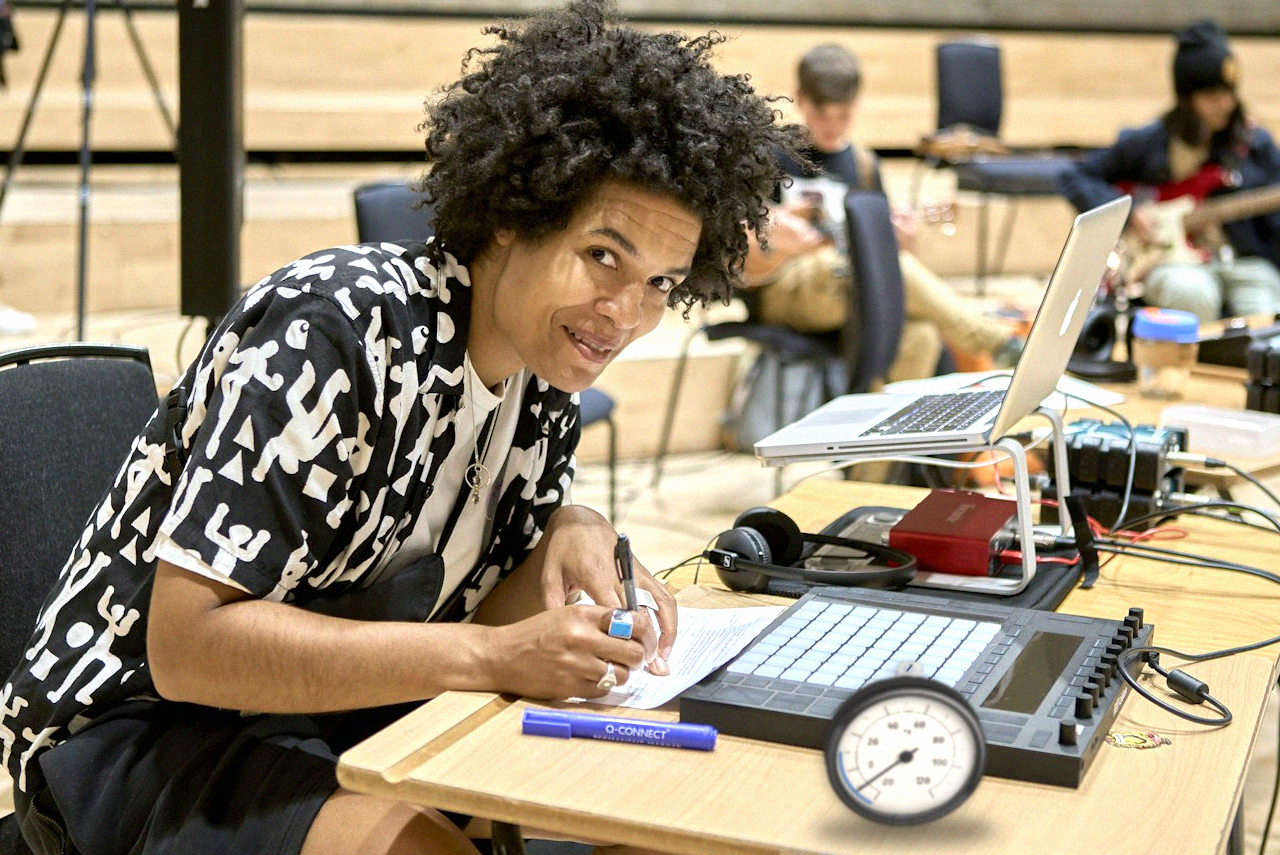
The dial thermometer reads °F -10
